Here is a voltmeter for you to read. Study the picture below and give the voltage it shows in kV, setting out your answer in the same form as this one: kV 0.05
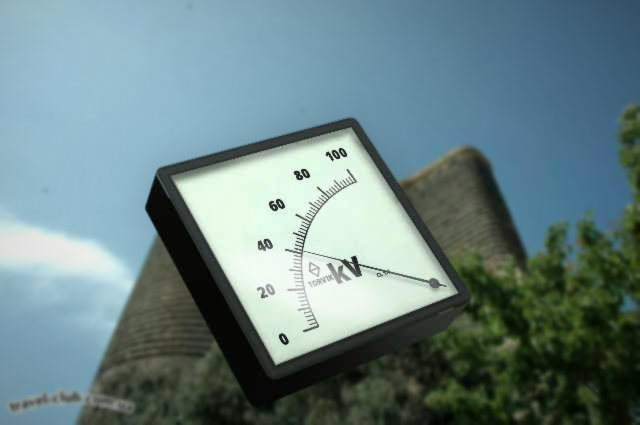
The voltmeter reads kV 40
